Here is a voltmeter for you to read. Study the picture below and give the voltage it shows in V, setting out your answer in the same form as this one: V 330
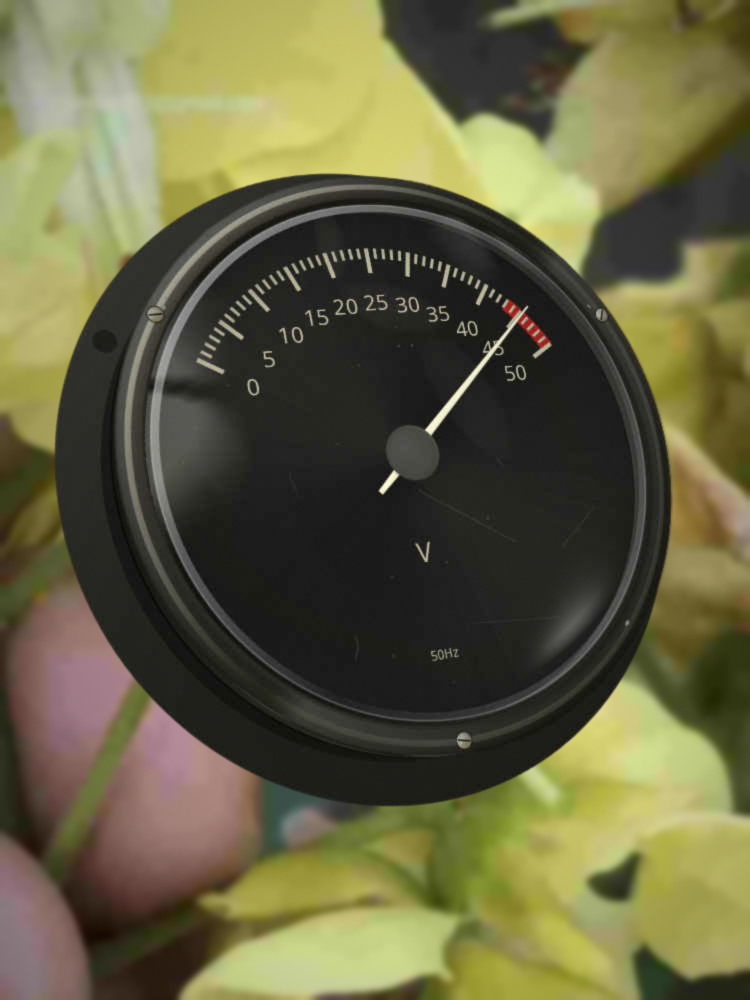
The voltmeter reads V 45
